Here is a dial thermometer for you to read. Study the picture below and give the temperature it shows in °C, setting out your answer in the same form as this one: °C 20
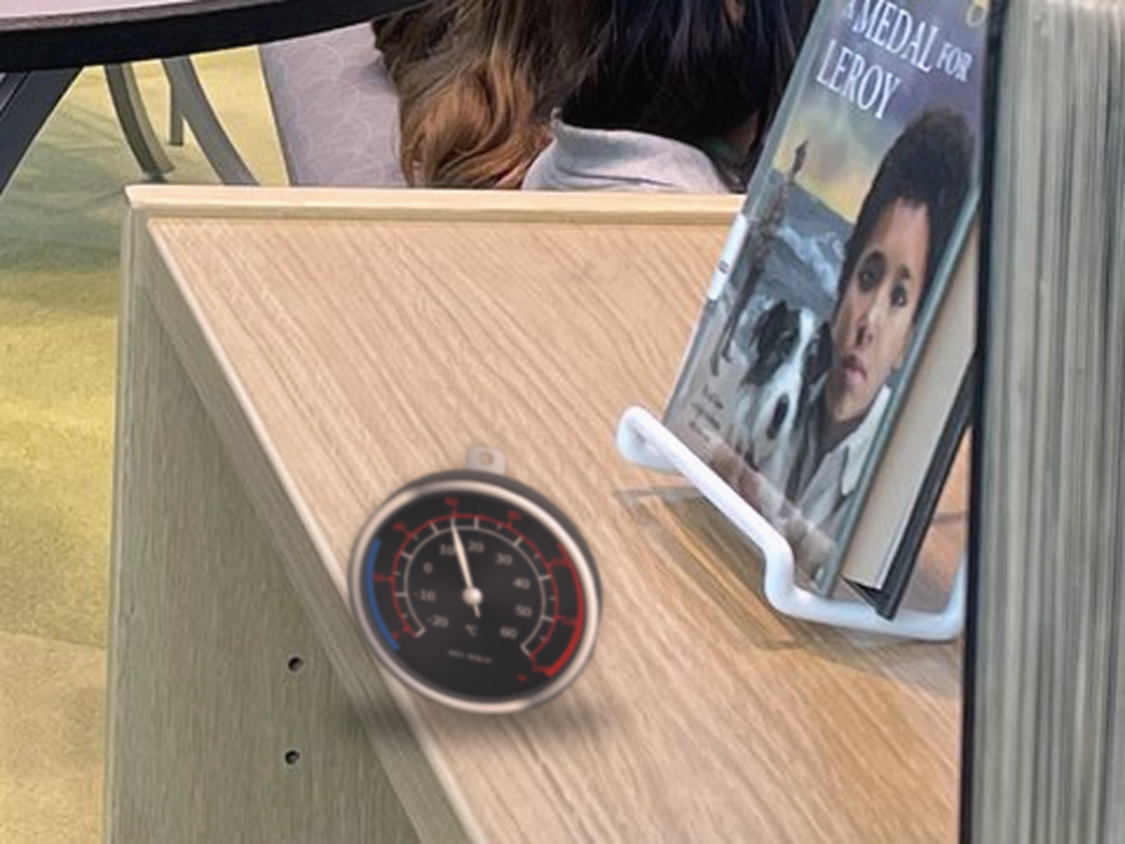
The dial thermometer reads °C 15
